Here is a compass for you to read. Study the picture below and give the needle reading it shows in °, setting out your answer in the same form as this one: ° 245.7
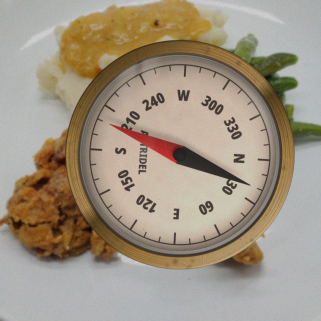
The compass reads ° 200
